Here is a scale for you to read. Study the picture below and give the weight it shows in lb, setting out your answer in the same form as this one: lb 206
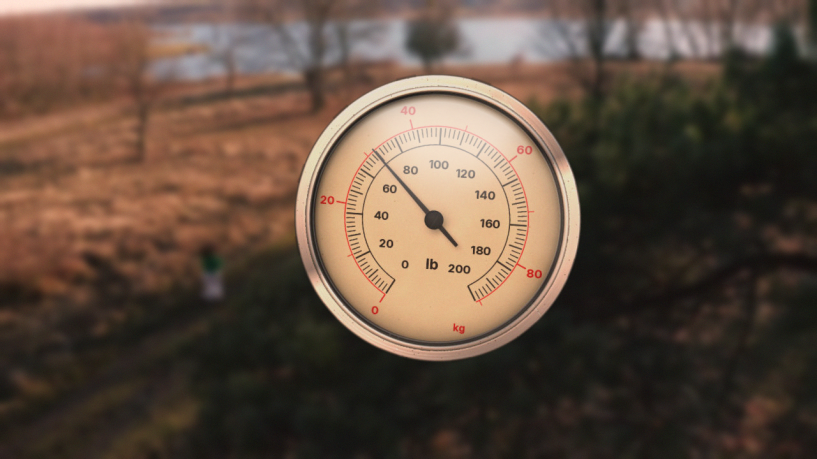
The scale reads lb 70
